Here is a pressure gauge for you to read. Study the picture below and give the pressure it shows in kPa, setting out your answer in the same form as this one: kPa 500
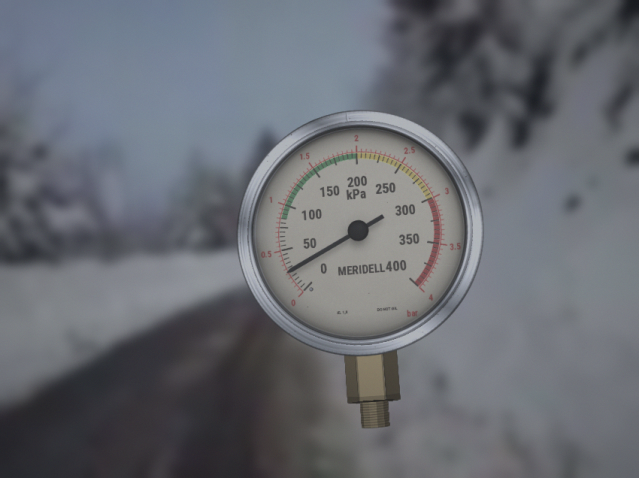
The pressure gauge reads kPa 25
